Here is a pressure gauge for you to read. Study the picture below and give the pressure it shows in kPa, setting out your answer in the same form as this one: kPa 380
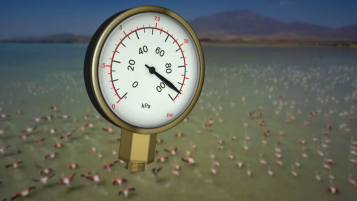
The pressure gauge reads kPa 95
